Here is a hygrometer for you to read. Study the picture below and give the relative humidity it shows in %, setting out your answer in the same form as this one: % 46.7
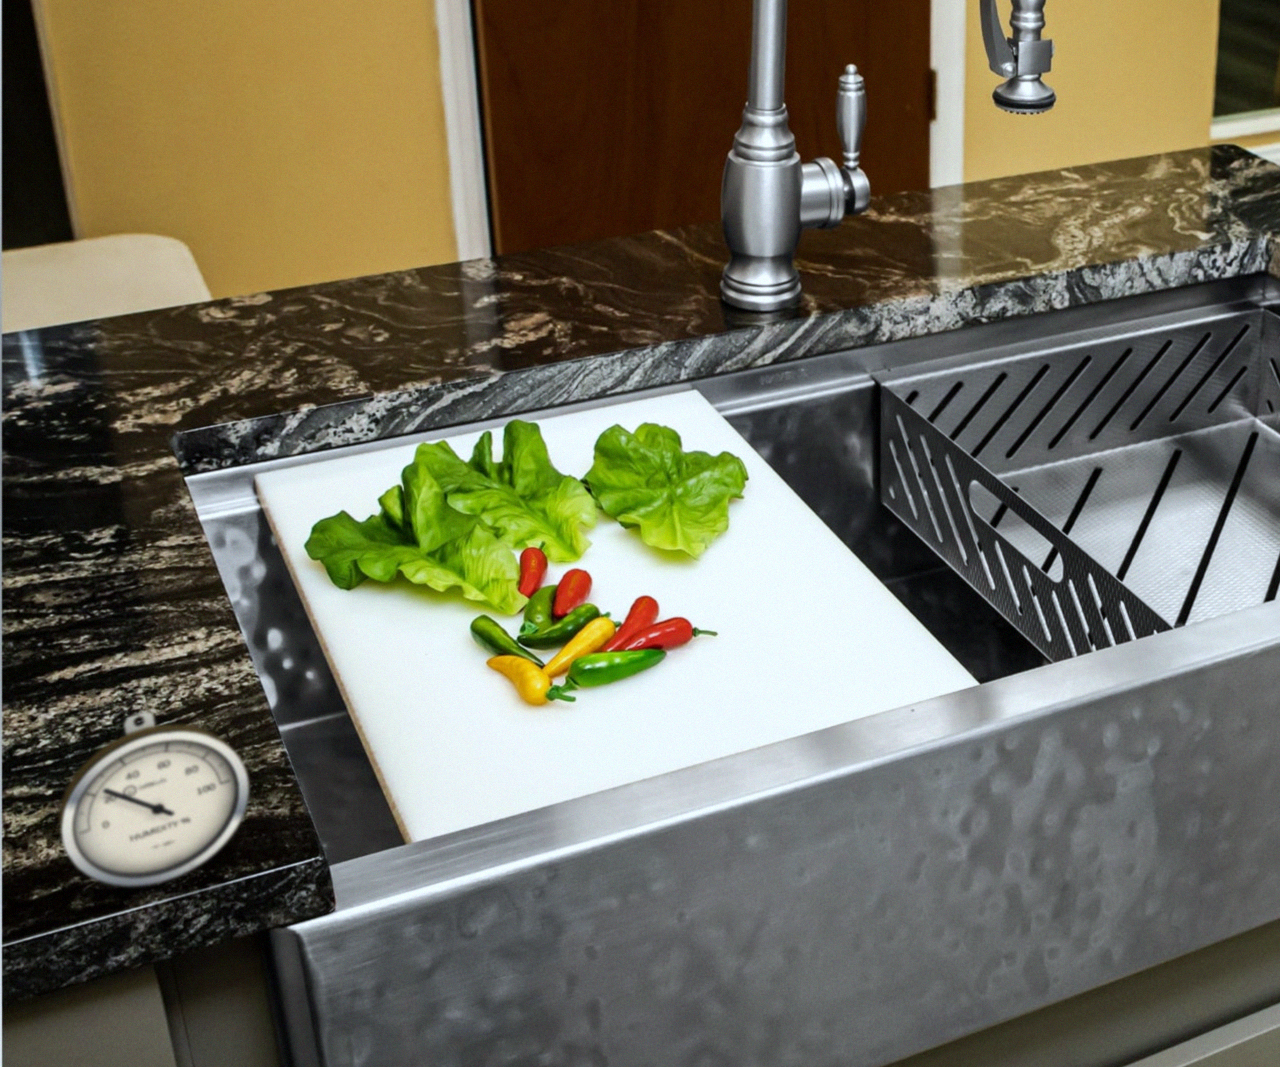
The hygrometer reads % 25
